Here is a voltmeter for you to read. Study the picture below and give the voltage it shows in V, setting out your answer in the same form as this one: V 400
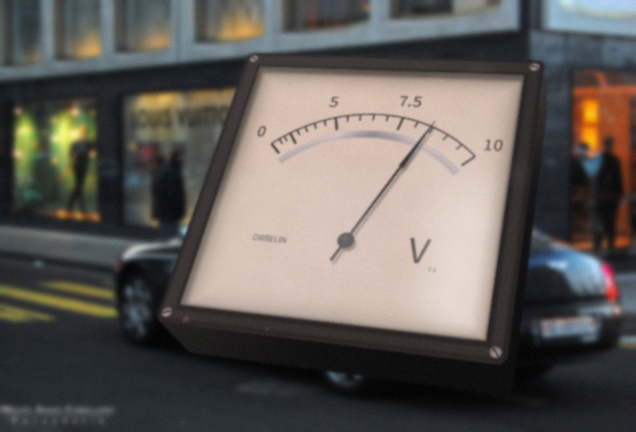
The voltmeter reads V 8.5
